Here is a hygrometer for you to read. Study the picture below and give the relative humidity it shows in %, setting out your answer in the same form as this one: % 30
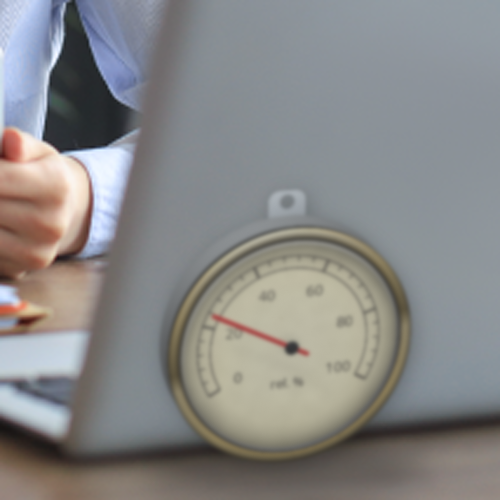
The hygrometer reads % 24
